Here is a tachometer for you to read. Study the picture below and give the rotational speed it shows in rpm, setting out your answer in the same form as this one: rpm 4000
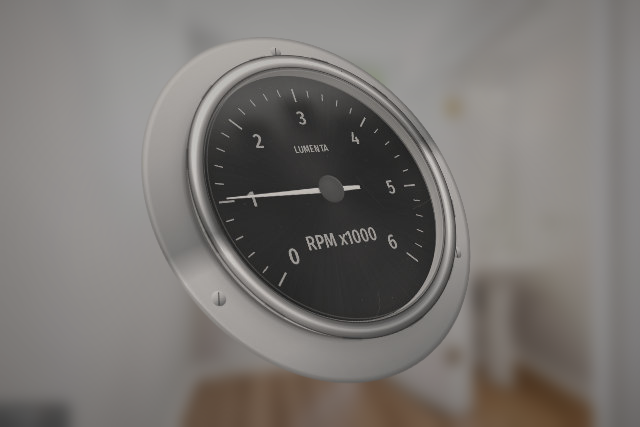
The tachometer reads rpm 1000
